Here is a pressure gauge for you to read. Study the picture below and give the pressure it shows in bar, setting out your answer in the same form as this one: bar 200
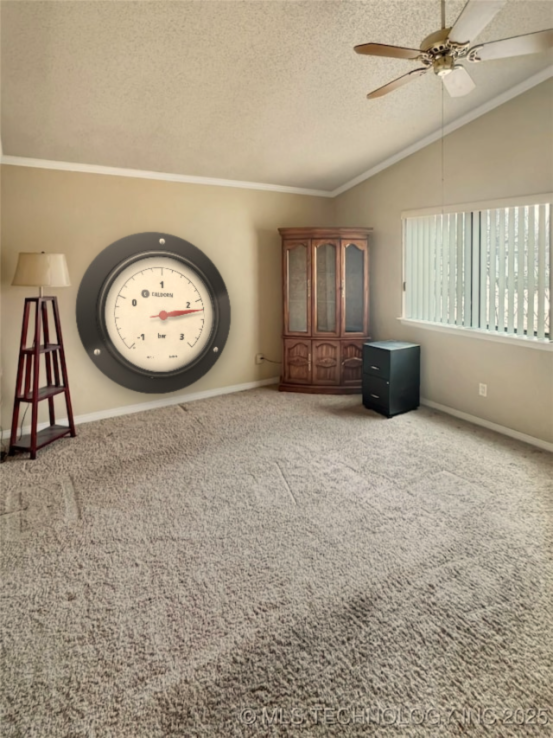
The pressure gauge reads bar 2.2
